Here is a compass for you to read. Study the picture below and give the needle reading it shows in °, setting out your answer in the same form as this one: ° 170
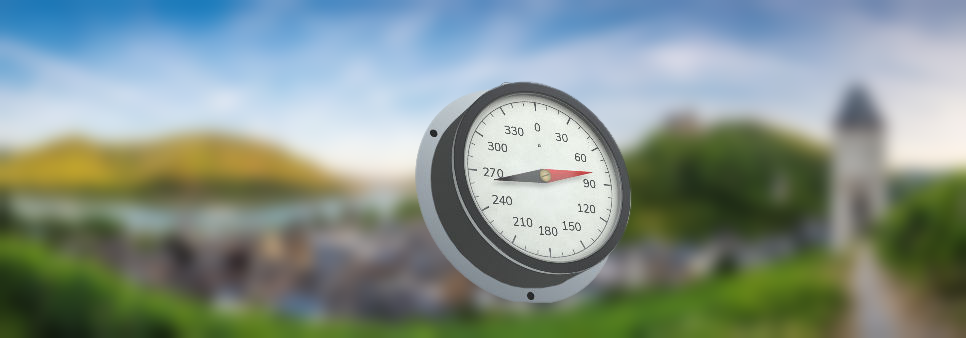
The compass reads ° 80
